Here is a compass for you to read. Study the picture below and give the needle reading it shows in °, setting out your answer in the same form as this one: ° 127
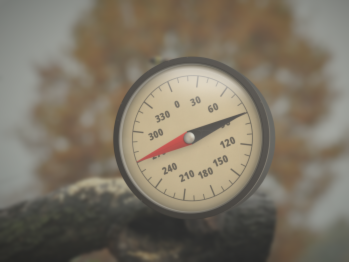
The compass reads ° 270
